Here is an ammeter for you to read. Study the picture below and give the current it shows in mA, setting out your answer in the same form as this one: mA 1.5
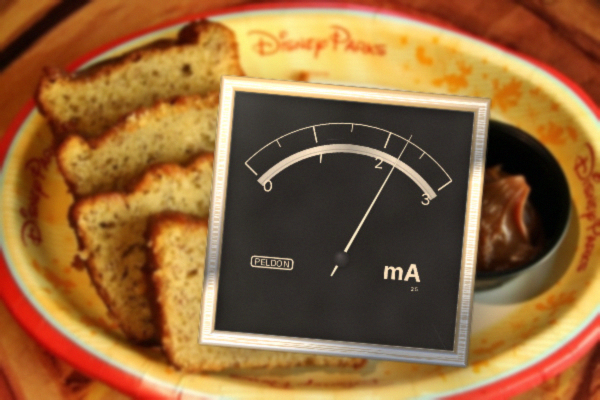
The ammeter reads mA 2.25
